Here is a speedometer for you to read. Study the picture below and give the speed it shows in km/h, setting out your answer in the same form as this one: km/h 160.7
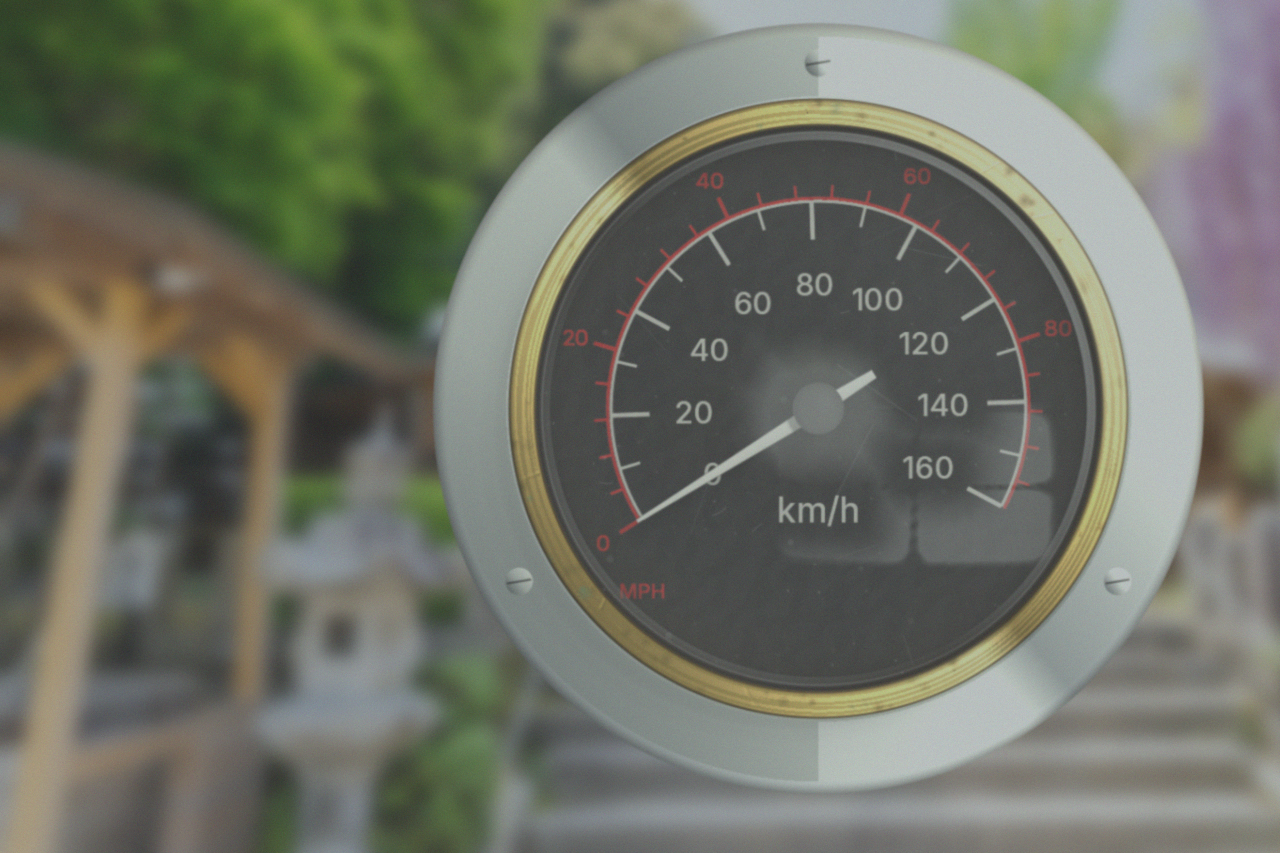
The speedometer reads km/h 0
